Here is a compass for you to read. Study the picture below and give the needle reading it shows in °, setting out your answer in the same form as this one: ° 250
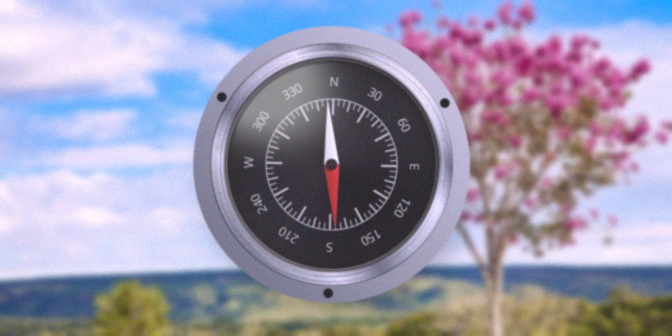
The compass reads ° 175
